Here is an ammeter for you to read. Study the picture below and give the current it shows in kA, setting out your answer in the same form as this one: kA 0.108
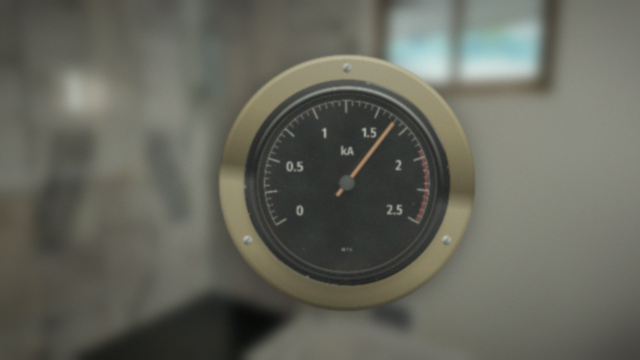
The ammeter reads kA 1.65
